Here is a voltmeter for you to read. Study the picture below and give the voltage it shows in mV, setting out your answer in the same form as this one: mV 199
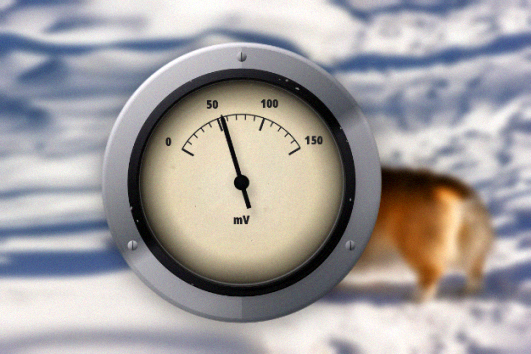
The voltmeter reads mV 55
